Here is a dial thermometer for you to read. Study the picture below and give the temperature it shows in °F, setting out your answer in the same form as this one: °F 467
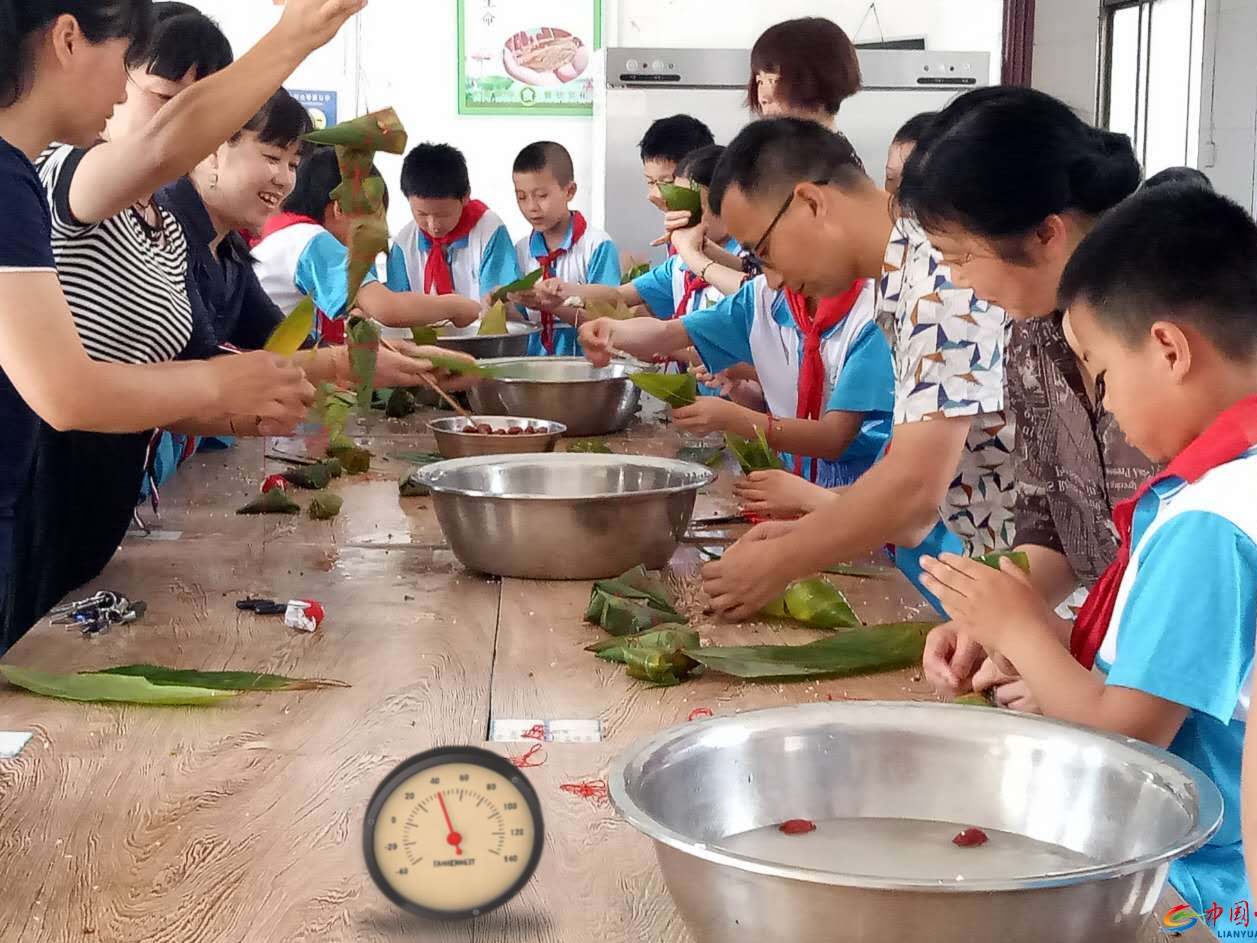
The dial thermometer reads °F 40
